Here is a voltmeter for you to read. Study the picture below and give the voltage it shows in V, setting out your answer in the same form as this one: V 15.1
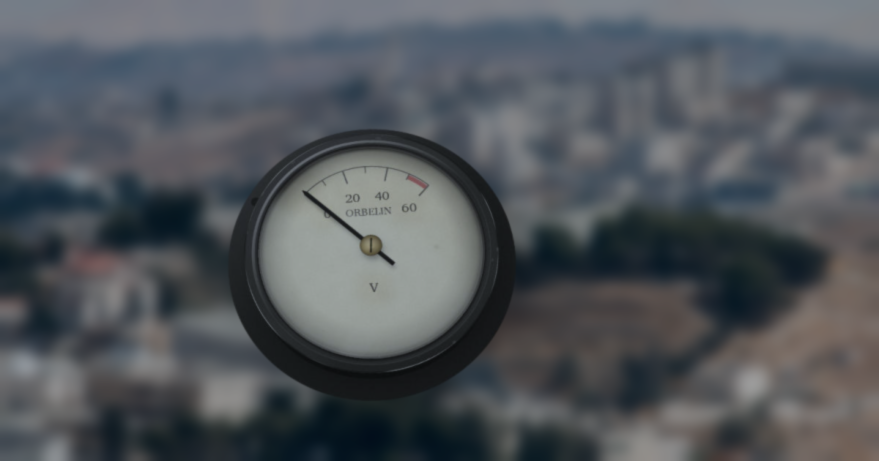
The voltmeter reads V 0
